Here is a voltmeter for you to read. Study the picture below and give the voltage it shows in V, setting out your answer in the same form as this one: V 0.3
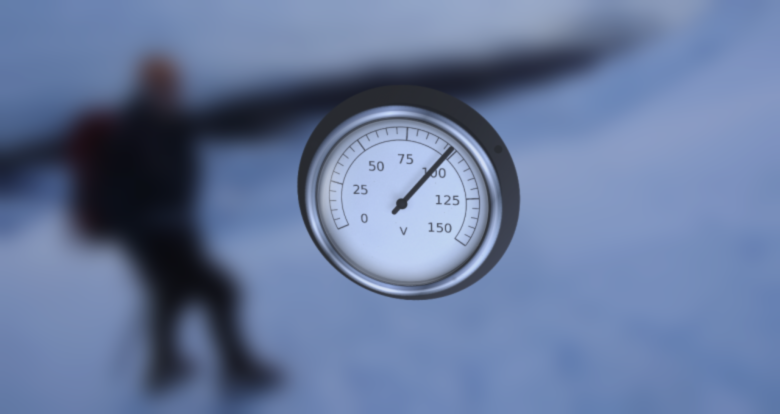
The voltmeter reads V 97.5
